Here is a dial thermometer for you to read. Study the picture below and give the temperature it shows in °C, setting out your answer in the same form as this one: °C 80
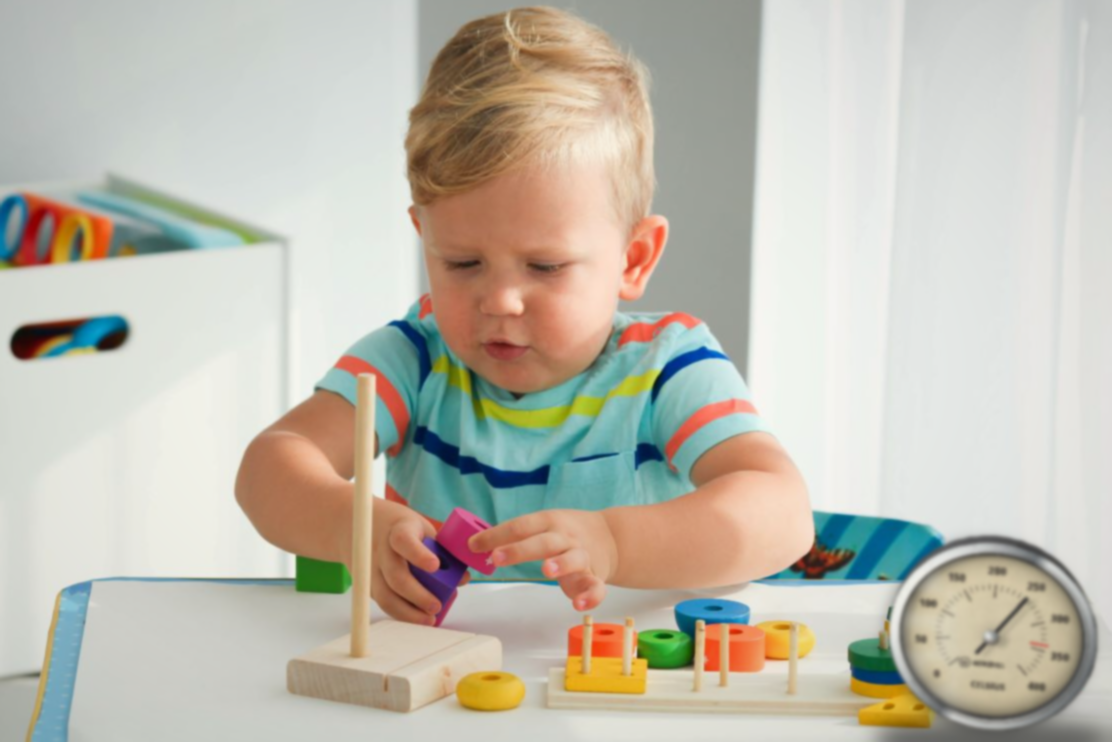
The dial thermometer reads °C 250
